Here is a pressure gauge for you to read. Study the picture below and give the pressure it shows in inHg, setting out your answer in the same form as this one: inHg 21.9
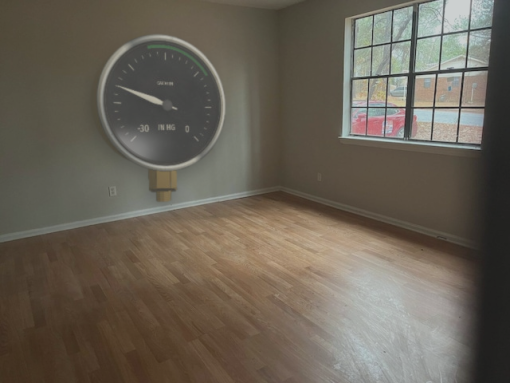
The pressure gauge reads inHg -23
